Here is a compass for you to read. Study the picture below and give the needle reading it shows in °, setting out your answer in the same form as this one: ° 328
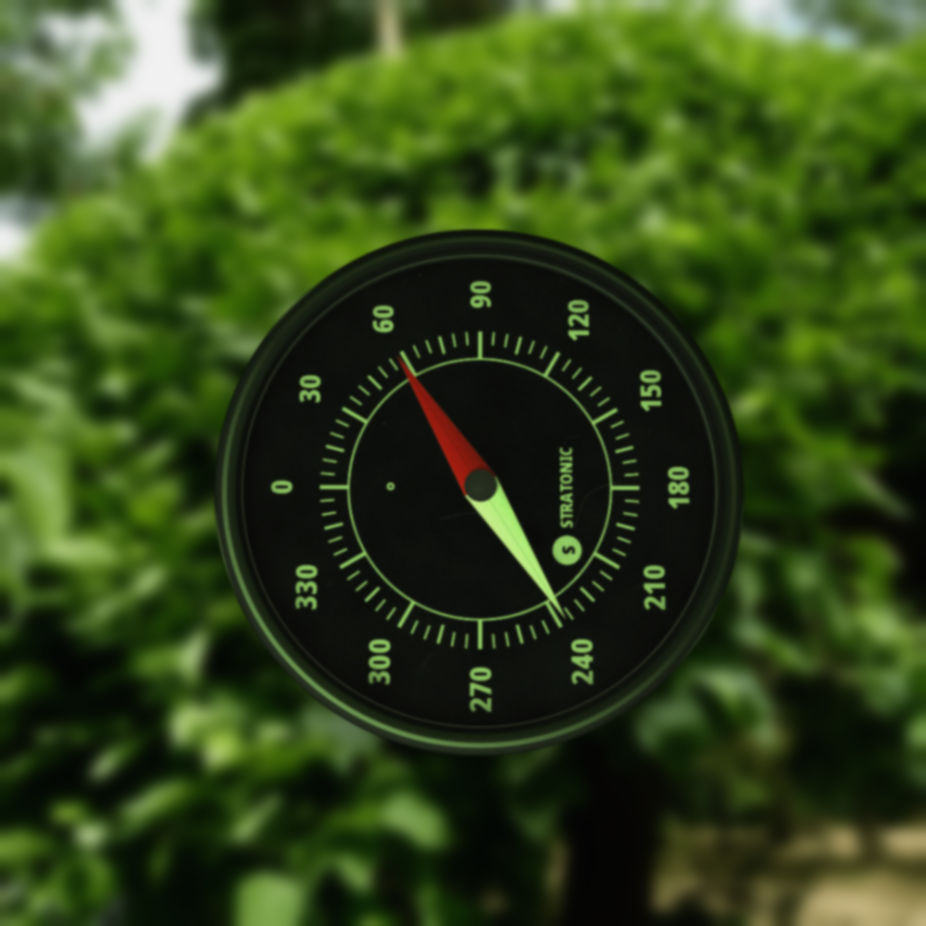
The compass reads ° 57.5
